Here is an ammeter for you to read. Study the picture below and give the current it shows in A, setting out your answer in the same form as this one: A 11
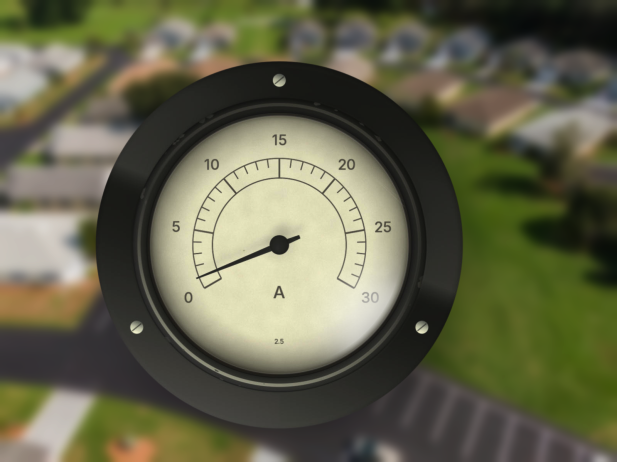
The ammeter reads A 1
